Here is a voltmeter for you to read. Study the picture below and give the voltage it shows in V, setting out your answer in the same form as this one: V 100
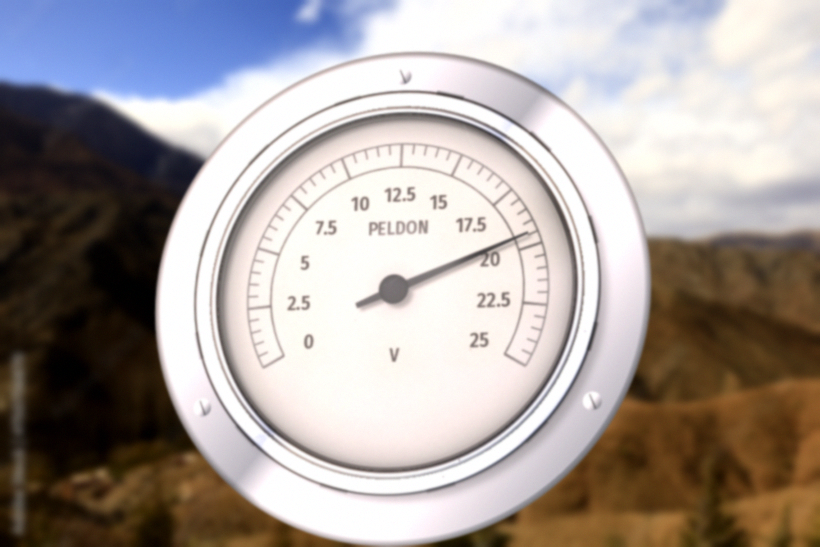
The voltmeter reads V 19.5
